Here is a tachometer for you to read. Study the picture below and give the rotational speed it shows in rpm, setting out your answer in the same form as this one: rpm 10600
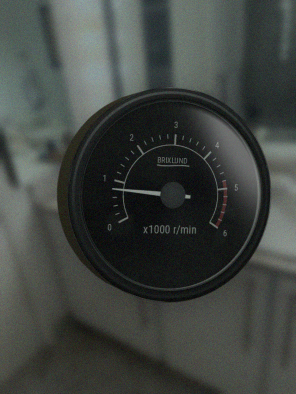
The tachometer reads rpm 800
